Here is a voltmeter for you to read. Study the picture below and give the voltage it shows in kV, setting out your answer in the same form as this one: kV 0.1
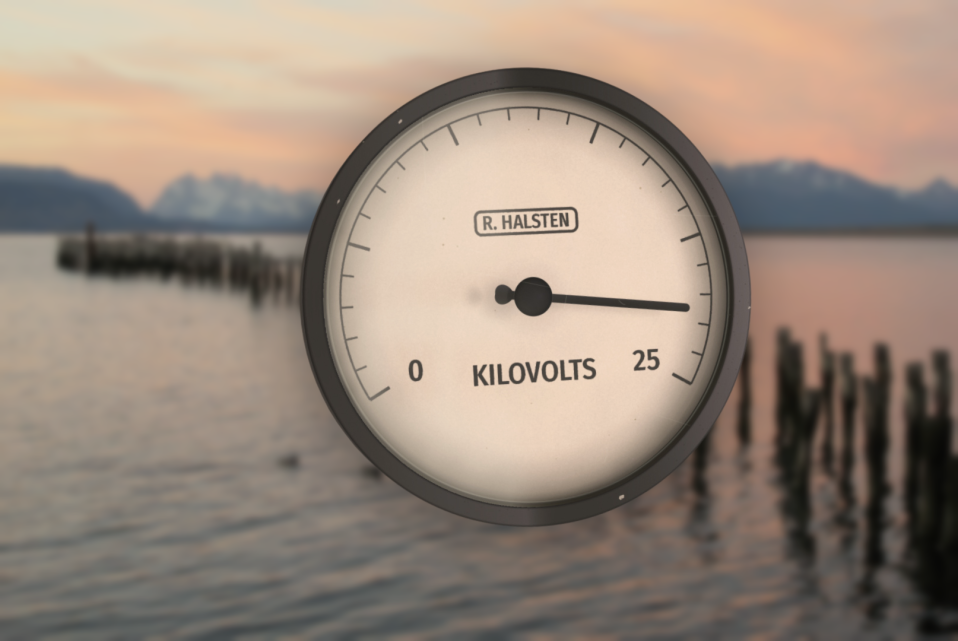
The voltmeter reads kV 22.5
